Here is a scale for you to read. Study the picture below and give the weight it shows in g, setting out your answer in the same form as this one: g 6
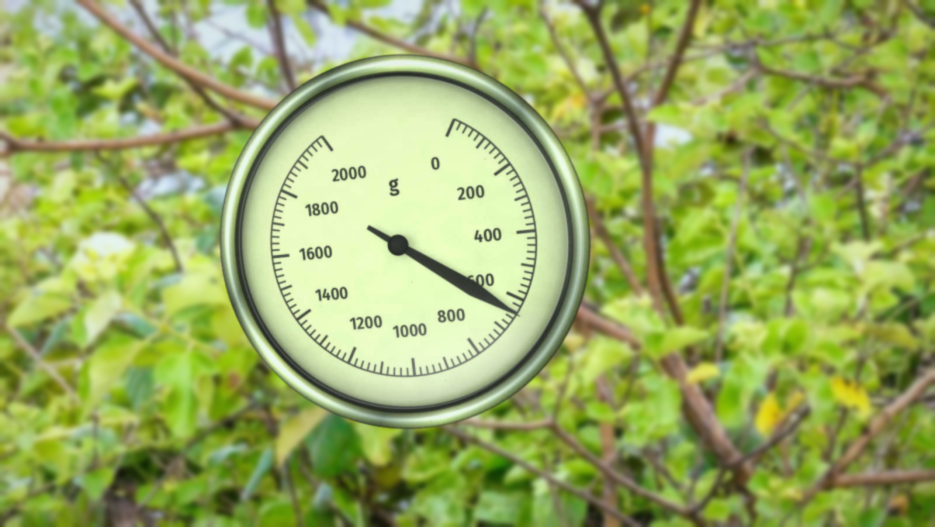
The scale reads g 640
